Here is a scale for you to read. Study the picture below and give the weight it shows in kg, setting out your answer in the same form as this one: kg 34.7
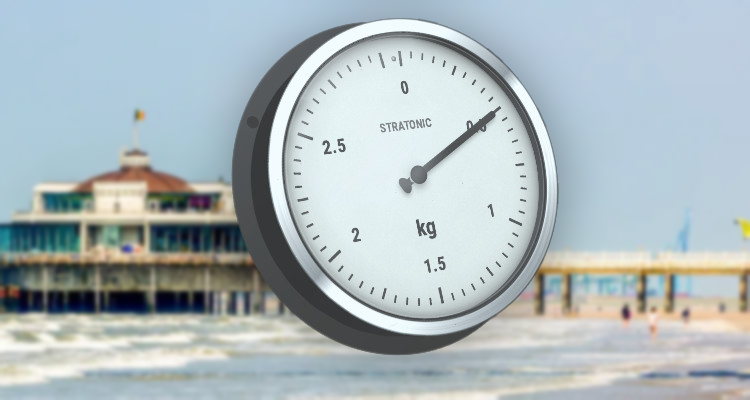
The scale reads kg 0.5
